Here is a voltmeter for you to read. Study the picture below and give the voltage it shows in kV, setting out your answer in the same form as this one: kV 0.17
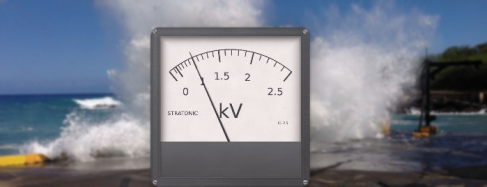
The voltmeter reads kV 1
